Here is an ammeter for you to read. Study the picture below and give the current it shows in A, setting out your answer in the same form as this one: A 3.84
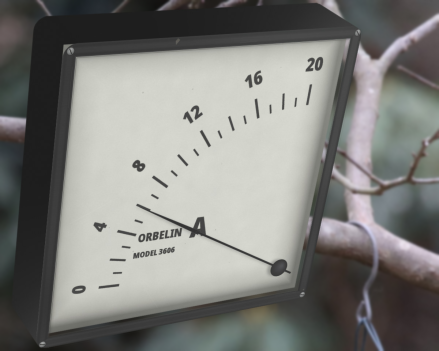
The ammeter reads A 6
